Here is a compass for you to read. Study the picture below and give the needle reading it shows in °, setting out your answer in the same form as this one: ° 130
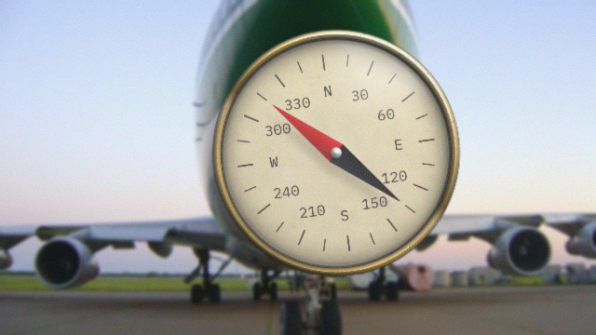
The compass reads ° 315
